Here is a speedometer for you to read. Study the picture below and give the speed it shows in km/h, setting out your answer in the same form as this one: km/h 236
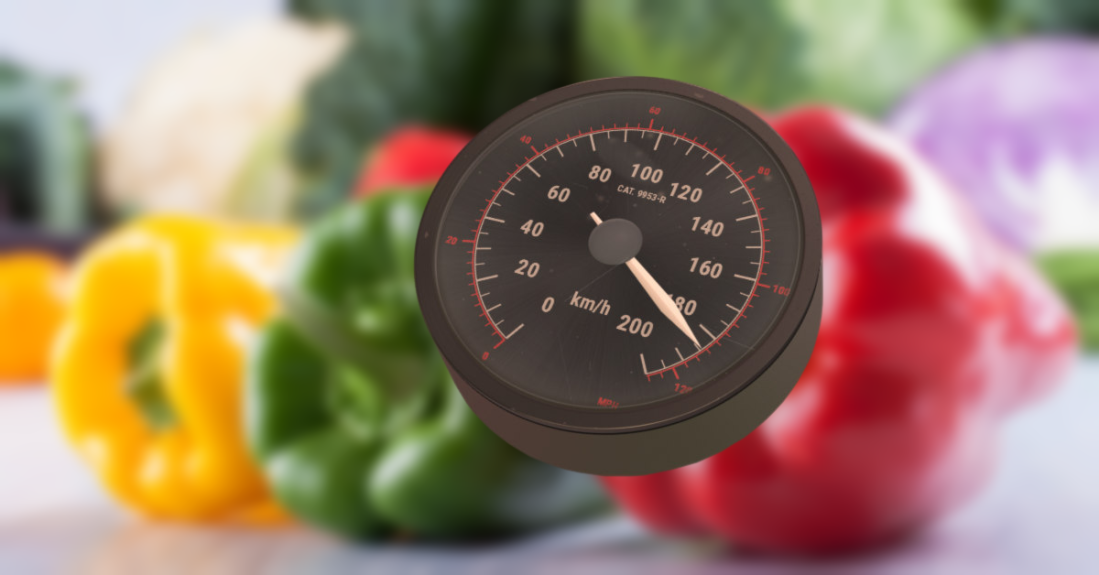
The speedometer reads km/h 185
